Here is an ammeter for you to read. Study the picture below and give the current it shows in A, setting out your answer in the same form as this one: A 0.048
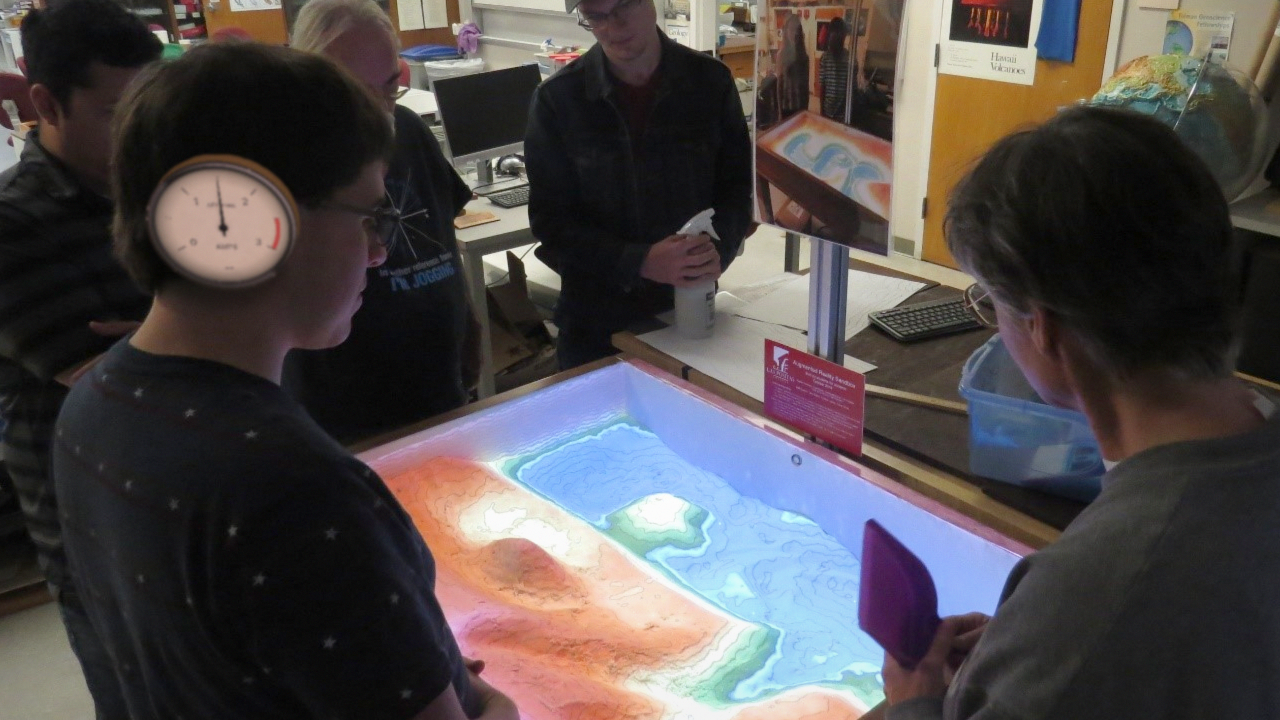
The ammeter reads A 1.5
